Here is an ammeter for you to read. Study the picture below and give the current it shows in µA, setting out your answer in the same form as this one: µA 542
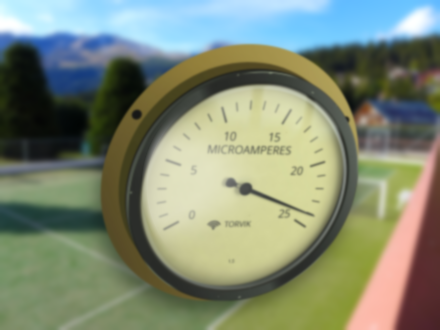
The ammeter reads µA 24
